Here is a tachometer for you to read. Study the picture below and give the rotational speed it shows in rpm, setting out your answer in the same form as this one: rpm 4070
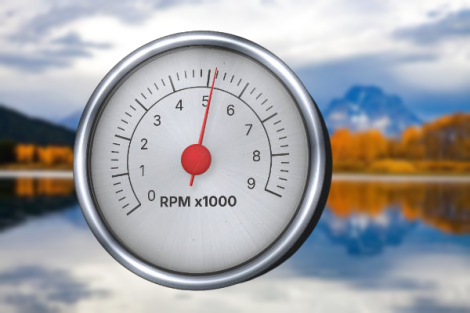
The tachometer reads rpm 5200
